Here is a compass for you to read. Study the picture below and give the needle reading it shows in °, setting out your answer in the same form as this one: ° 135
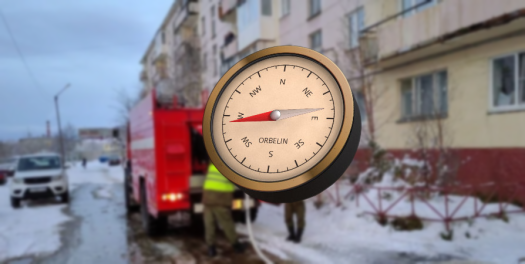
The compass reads ° 260
